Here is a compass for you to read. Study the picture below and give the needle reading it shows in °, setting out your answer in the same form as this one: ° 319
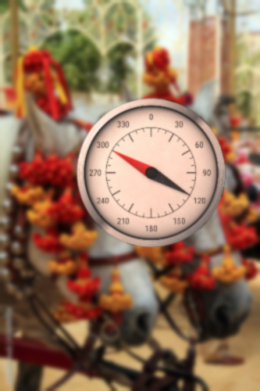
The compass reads ° 300
